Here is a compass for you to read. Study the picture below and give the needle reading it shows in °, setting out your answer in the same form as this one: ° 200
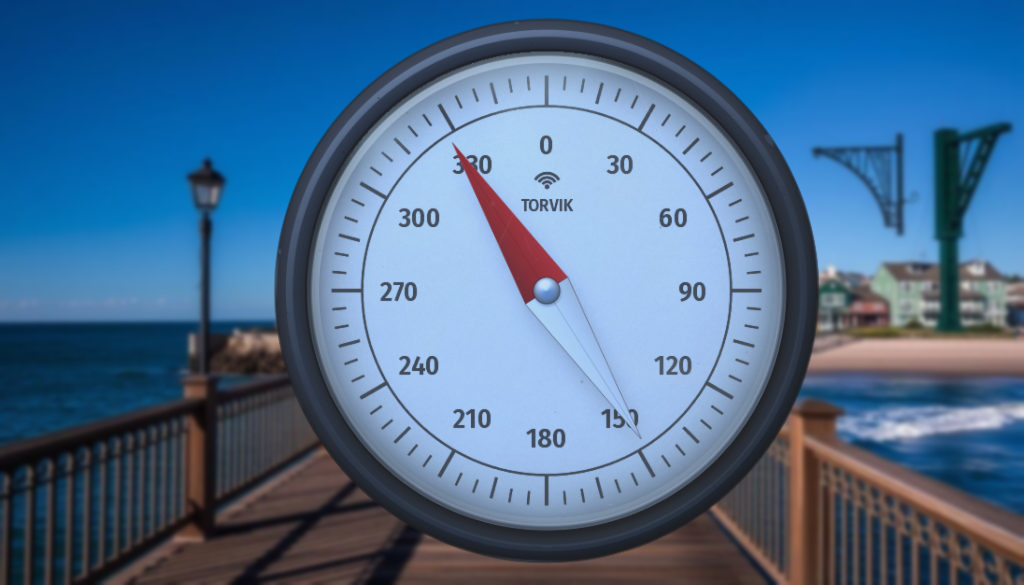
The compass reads ° 327.5
